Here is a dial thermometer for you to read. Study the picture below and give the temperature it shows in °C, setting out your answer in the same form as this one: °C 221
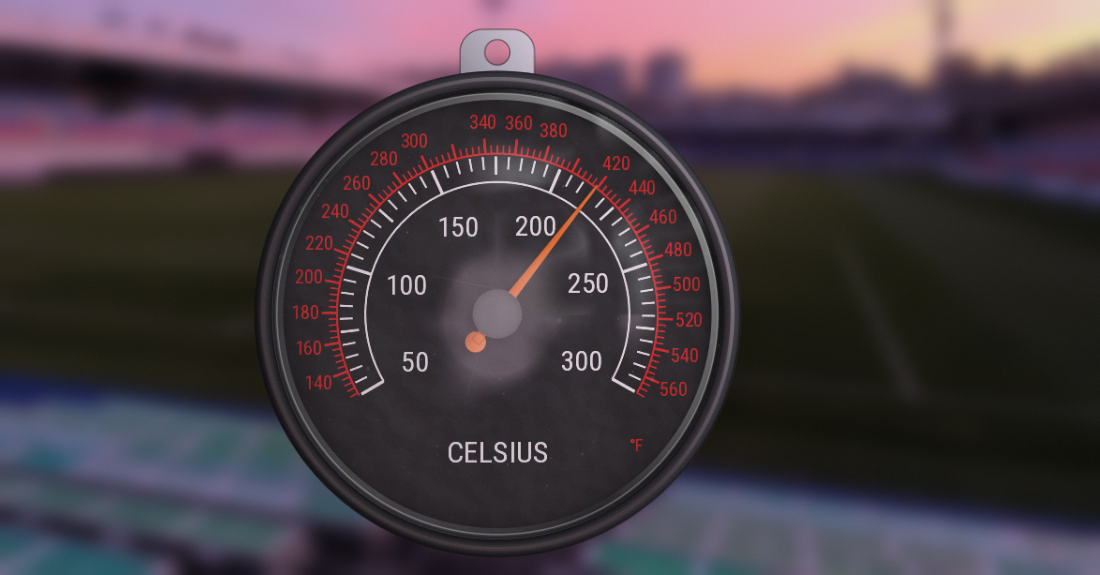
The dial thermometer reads °C 215
